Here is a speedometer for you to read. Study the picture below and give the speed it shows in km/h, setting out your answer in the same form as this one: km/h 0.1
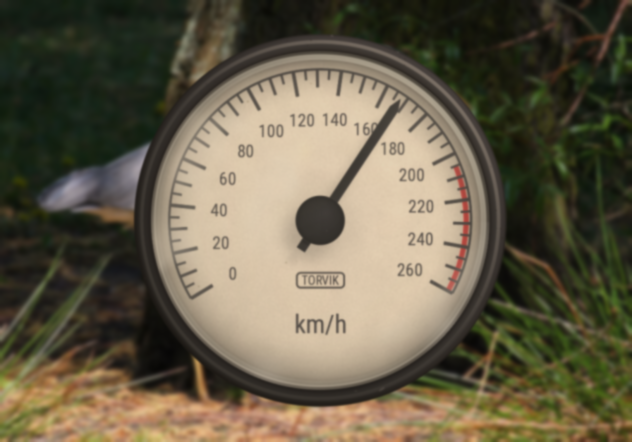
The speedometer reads km/h 167.5
